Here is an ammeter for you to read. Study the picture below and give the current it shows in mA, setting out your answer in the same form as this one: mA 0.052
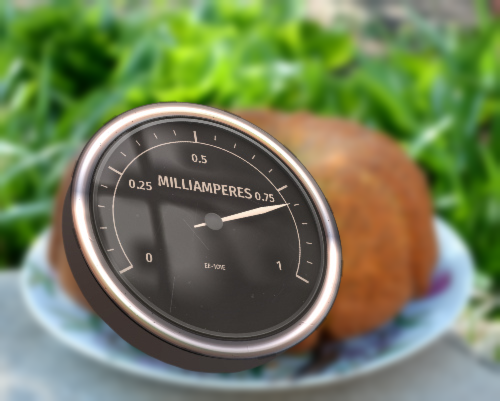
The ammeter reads mA 0.8
